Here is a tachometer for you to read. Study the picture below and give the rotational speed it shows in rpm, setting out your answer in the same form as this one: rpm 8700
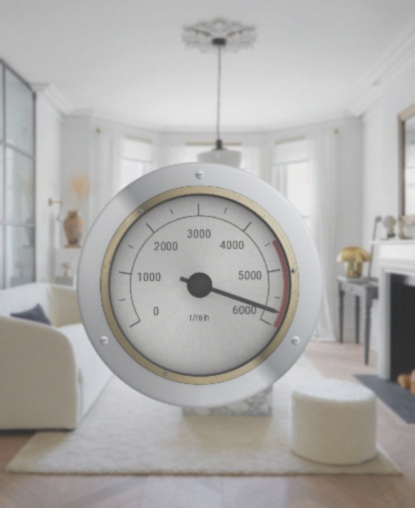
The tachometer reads rpm 5750
